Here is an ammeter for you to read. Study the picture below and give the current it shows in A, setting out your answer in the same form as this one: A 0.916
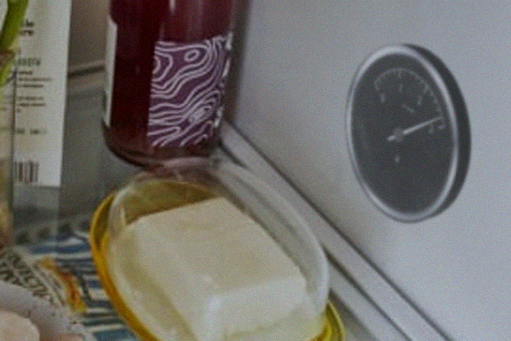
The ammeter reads A 2.8
